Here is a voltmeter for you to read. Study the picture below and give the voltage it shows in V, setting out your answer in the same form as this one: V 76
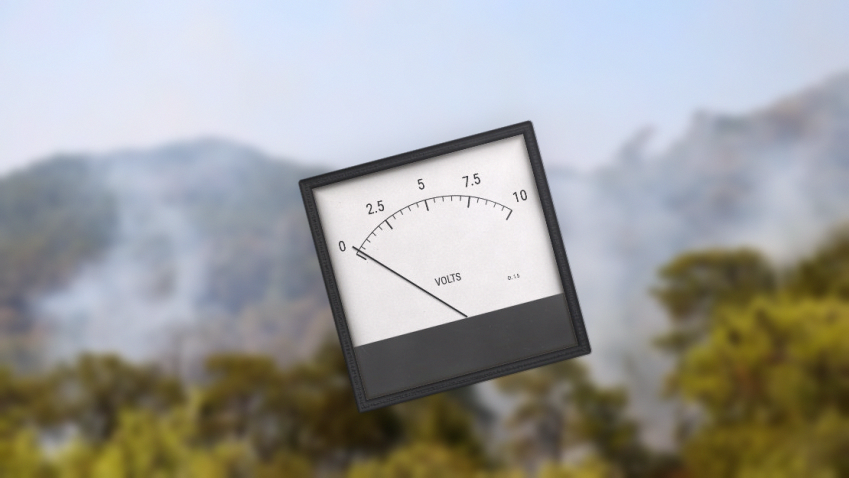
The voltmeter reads V 0.25
